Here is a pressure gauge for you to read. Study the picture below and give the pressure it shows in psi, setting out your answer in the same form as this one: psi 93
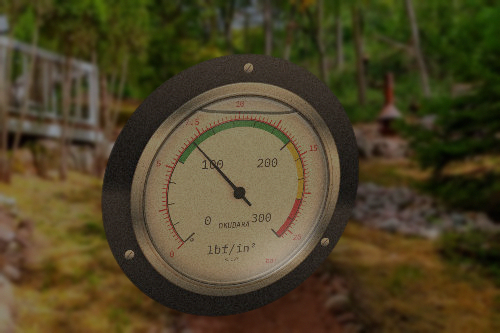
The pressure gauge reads psi 100
